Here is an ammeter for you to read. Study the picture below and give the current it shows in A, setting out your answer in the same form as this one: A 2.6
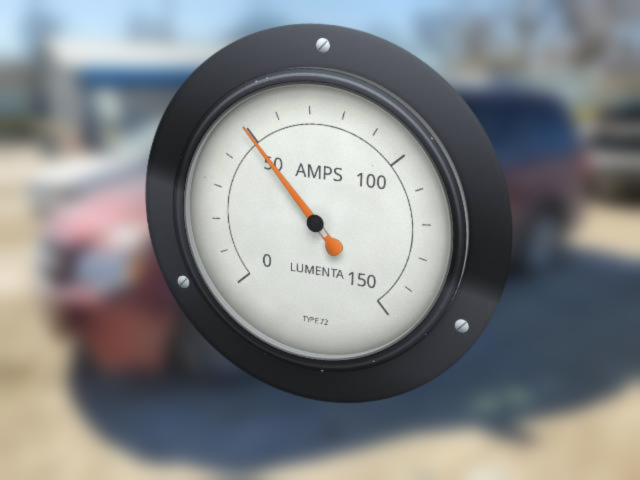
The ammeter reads A 50
